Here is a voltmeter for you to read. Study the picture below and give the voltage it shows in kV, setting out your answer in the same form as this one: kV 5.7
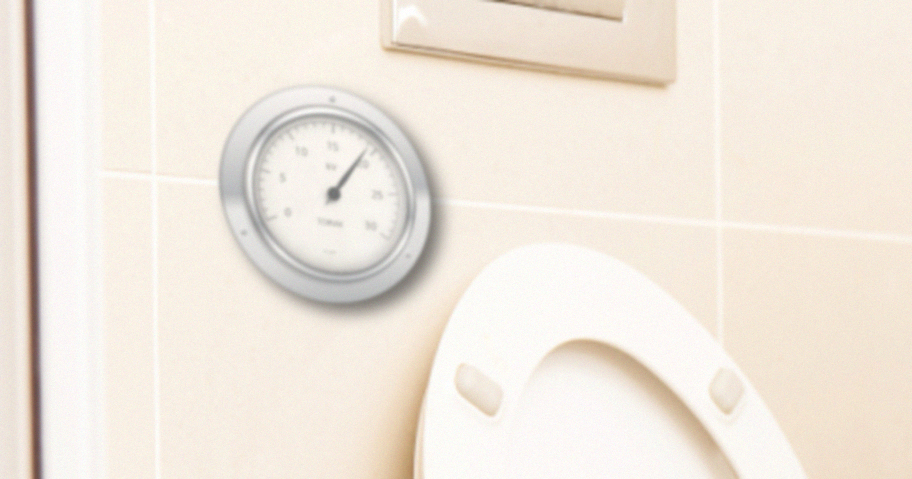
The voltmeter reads kV 19
